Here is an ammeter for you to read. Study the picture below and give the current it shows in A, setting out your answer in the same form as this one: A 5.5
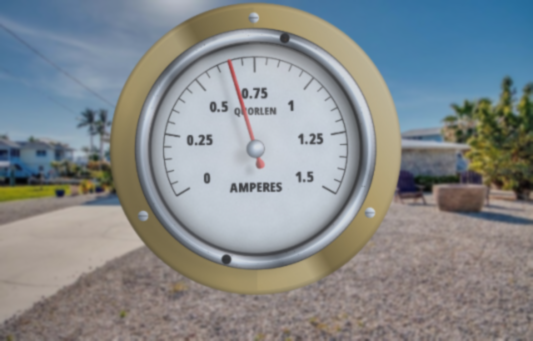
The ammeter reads A 0.65
